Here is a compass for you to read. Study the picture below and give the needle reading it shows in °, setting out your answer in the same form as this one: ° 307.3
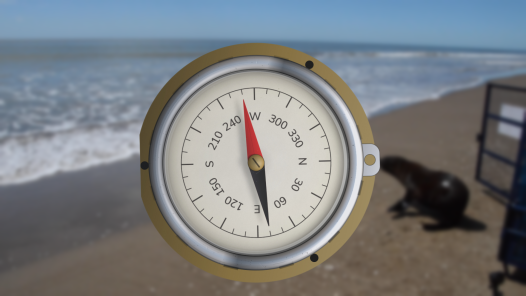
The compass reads ° 260
